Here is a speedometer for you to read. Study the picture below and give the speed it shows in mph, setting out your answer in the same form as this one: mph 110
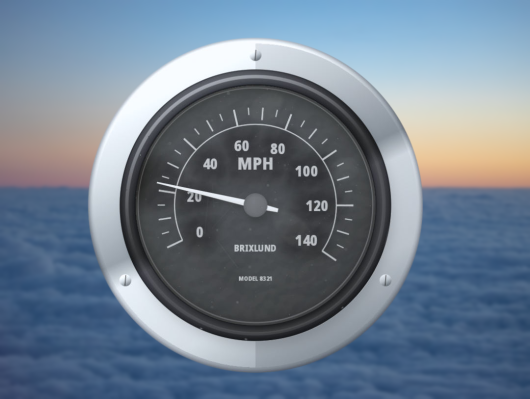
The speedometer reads mph 22.5
